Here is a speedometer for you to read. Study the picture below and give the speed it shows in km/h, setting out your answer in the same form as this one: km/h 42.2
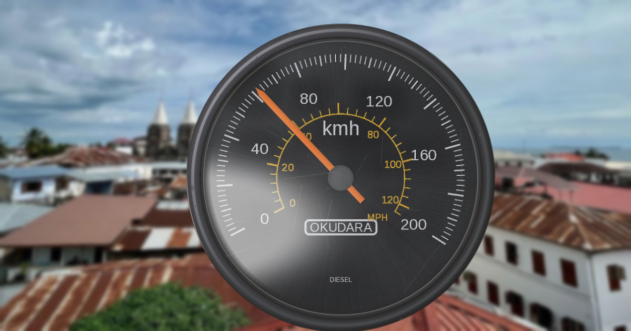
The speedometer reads km/h 62
